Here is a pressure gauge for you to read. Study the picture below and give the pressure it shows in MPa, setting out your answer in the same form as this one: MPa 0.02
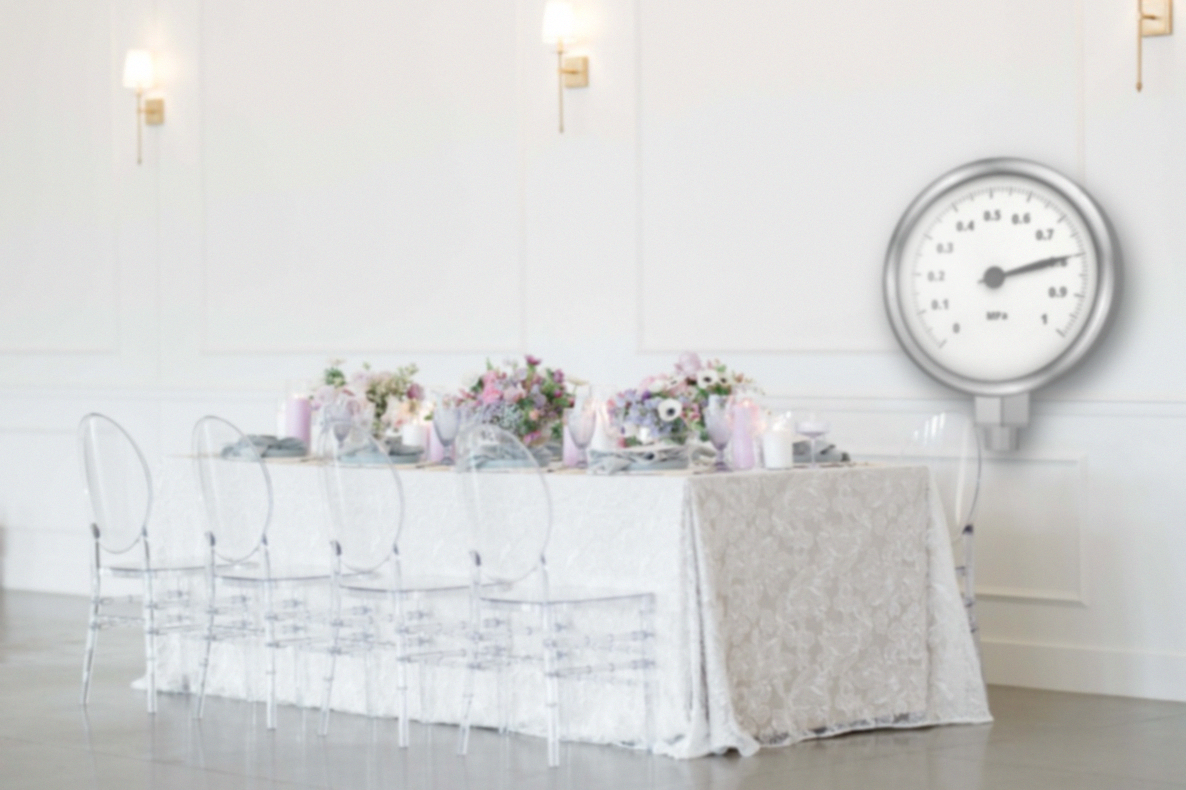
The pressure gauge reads MPa 0.8
